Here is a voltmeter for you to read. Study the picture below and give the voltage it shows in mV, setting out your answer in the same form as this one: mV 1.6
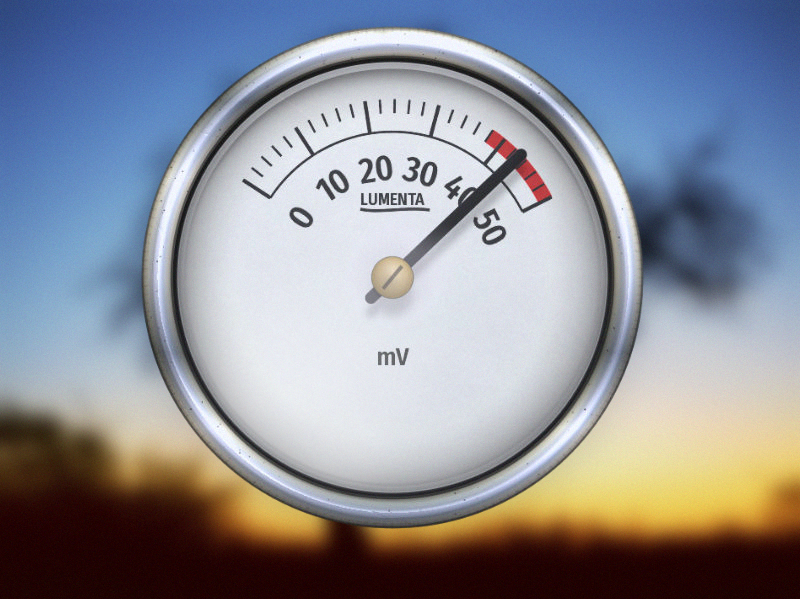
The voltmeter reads mV 43
